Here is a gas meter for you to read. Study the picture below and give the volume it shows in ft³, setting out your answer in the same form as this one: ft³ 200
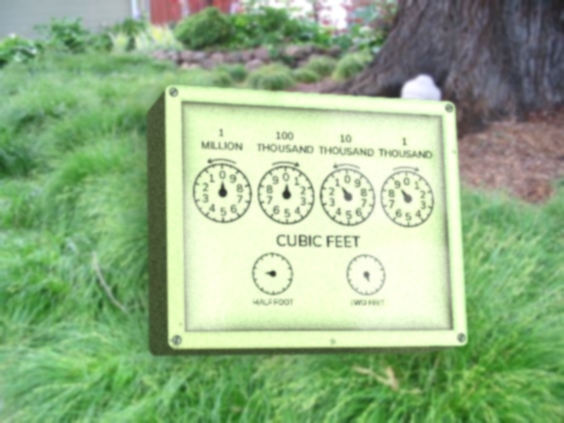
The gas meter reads ft³ 900
